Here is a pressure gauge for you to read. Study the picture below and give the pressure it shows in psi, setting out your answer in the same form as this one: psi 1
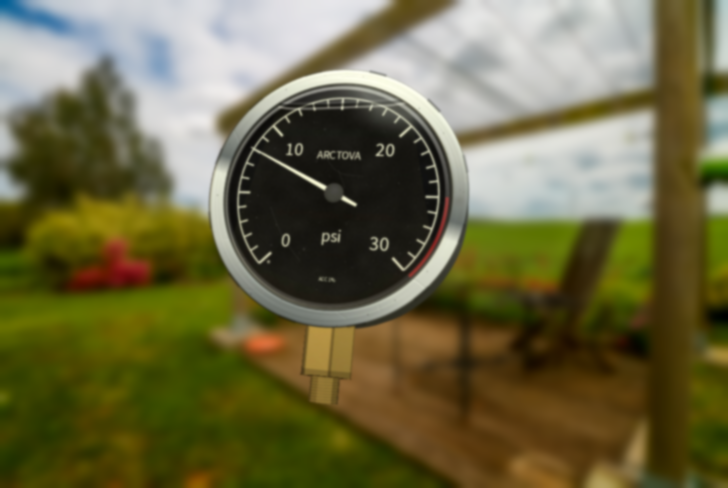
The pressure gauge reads psi 8
